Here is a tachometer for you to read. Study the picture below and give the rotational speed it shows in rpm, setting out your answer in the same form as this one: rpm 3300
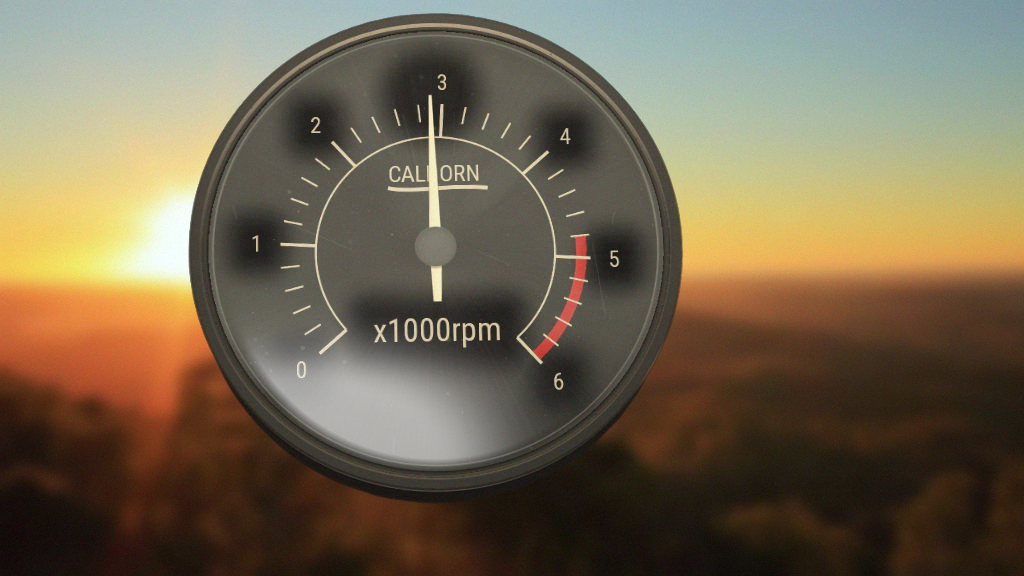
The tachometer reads rpm 2900
